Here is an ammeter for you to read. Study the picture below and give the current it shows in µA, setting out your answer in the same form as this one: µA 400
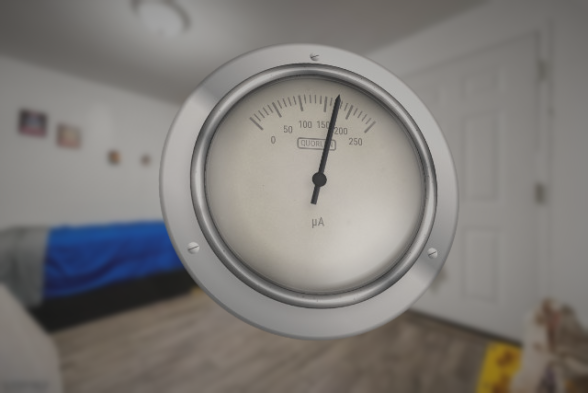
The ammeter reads µA 170
